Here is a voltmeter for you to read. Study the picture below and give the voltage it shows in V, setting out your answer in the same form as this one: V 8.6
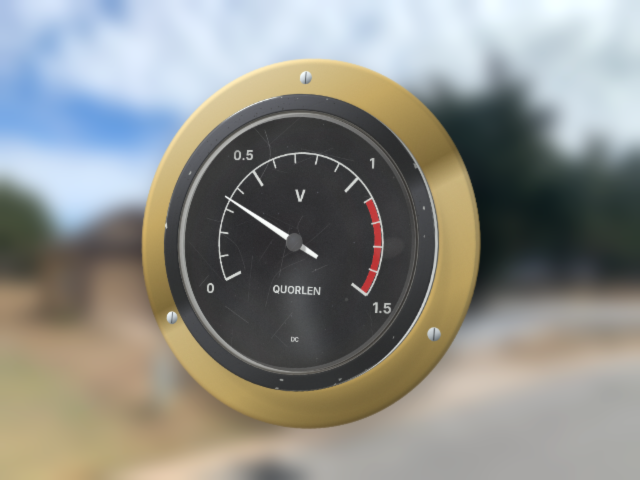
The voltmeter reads V 0.35
